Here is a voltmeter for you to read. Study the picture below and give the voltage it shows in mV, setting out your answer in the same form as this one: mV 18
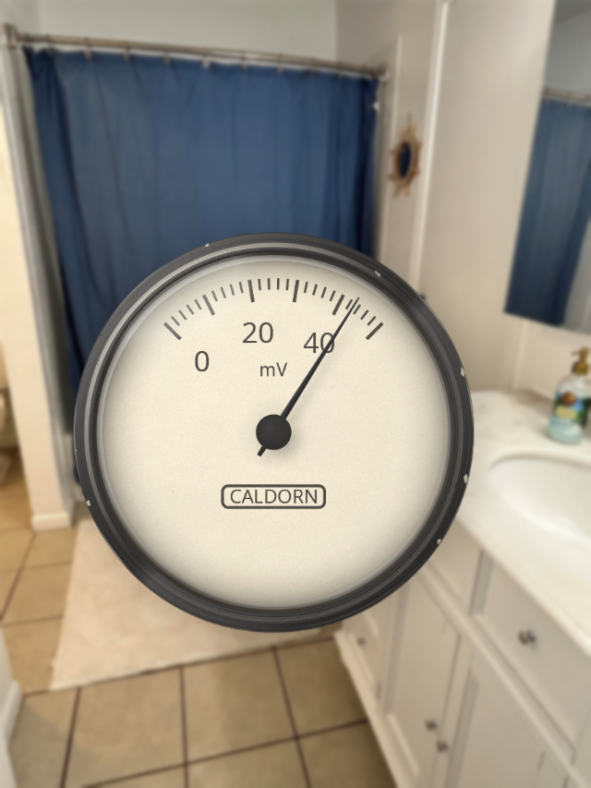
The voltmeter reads mV 43
